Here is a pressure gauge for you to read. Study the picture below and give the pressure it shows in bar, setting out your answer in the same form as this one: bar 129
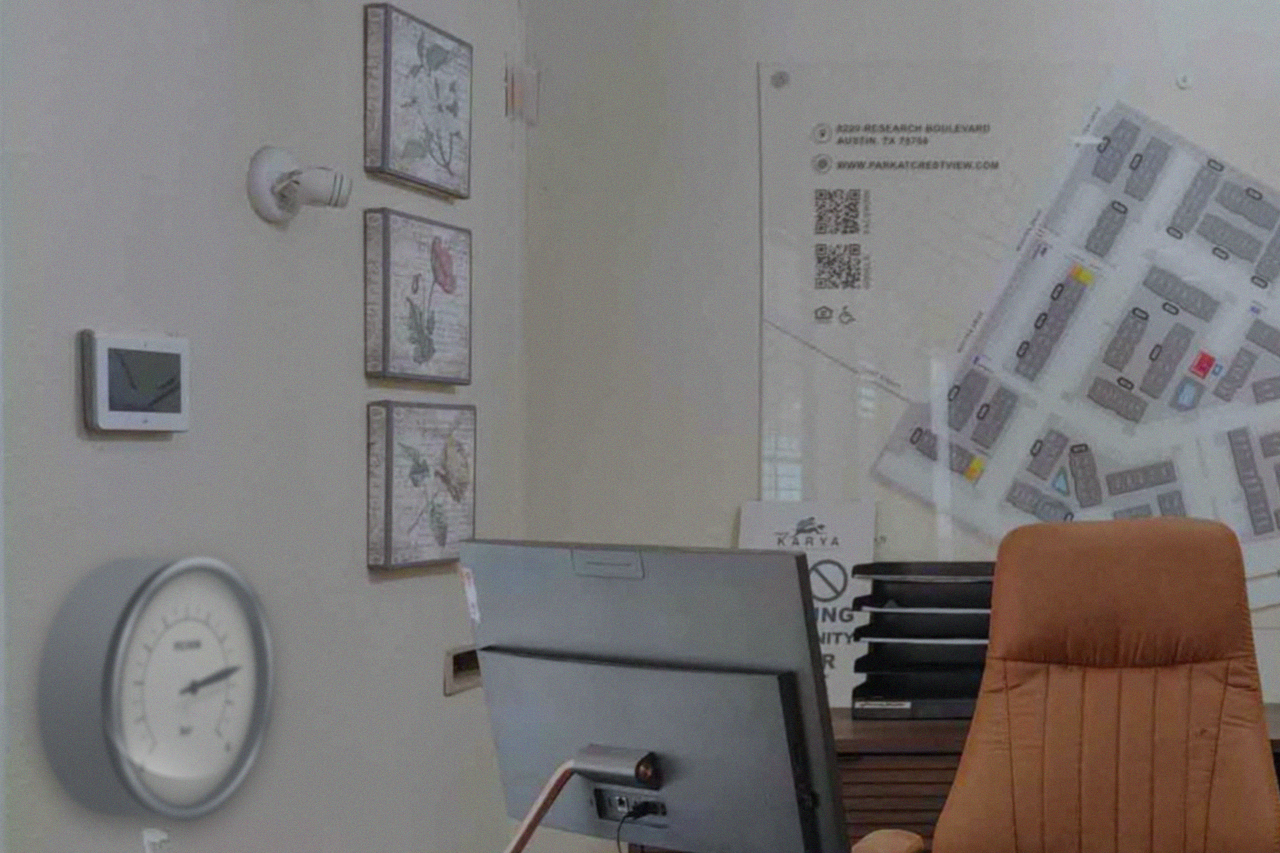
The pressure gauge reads bar 3.2
